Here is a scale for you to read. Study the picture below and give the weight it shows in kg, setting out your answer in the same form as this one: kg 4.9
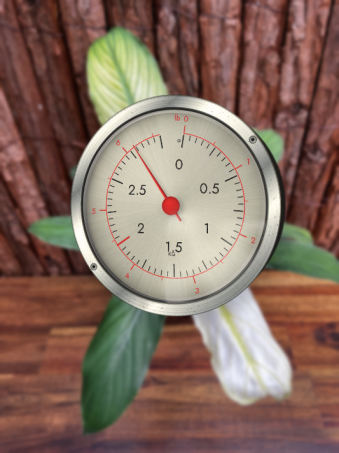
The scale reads kg 2.8
